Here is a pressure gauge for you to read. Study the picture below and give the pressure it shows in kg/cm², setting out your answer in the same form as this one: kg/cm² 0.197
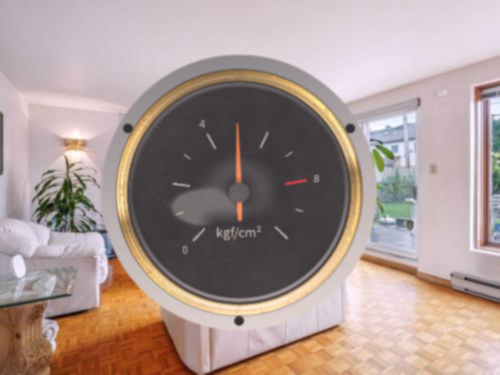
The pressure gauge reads kg/cm² 5
